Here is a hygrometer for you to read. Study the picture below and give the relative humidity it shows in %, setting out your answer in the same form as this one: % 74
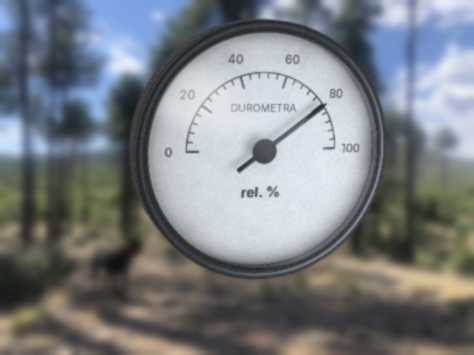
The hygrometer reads % 80
